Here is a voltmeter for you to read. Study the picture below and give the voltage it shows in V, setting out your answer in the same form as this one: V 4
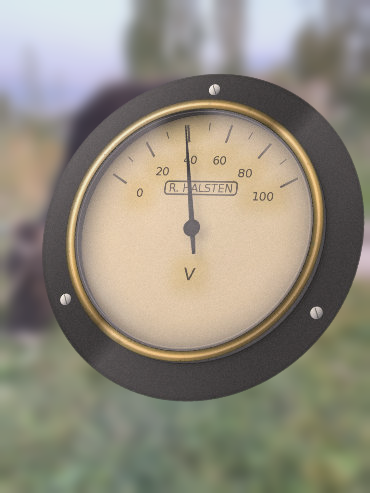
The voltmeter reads V 40
